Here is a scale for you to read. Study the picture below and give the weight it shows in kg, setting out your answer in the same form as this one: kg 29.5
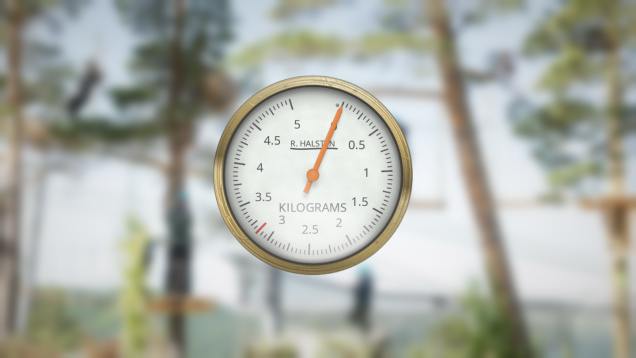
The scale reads kg 0
